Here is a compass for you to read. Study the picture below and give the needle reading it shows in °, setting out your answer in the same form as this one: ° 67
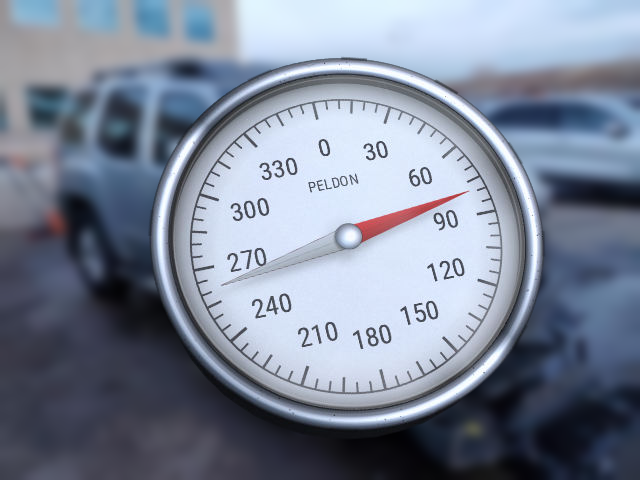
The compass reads ° 80
